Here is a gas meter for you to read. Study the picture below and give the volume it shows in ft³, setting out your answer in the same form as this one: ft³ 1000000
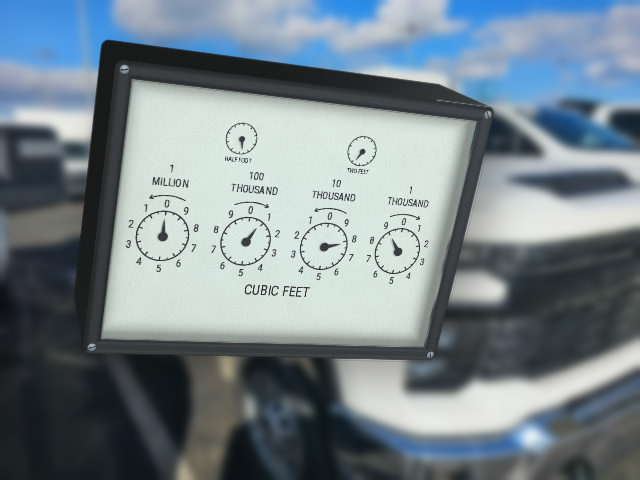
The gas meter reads ft³ 7900
